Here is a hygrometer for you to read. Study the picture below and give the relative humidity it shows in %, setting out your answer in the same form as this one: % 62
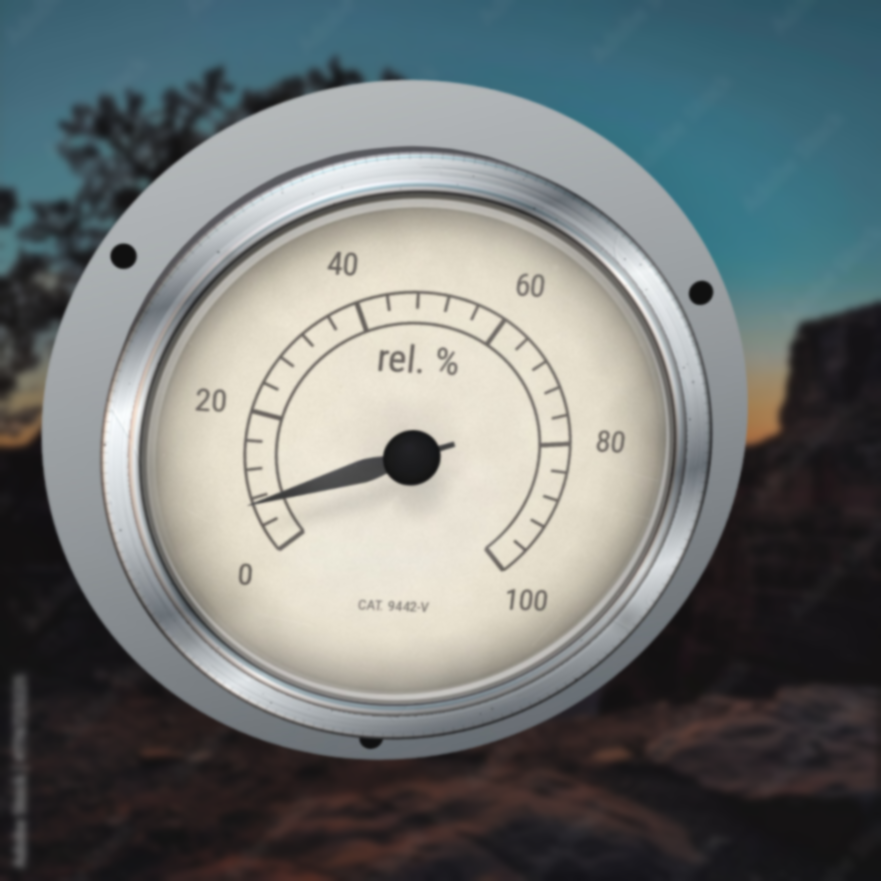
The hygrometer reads % 8
